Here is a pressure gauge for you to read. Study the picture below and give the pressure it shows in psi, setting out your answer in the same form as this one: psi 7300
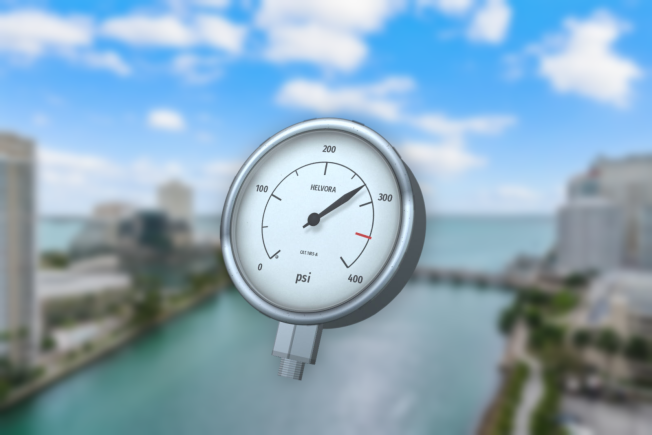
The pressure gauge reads psi 275
